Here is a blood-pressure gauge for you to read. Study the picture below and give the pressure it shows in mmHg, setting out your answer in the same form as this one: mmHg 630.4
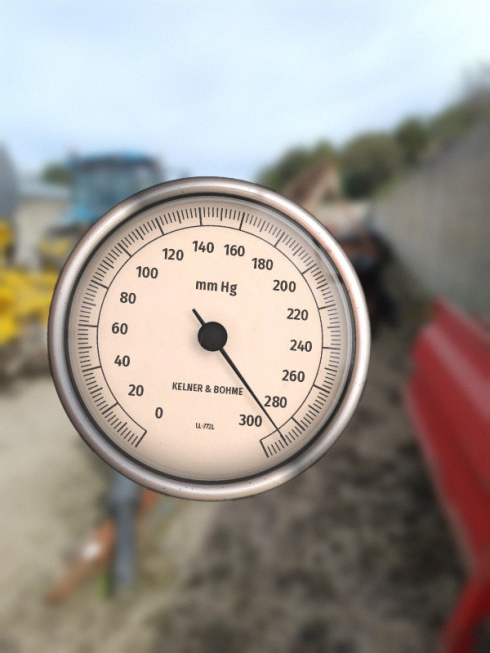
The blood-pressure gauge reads mmHg 290
